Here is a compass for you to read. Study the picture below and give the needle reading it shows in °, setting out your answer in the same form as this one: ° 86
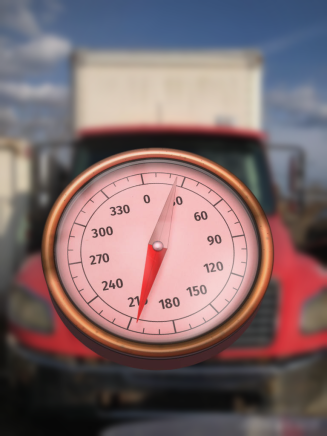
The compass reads ° 205
